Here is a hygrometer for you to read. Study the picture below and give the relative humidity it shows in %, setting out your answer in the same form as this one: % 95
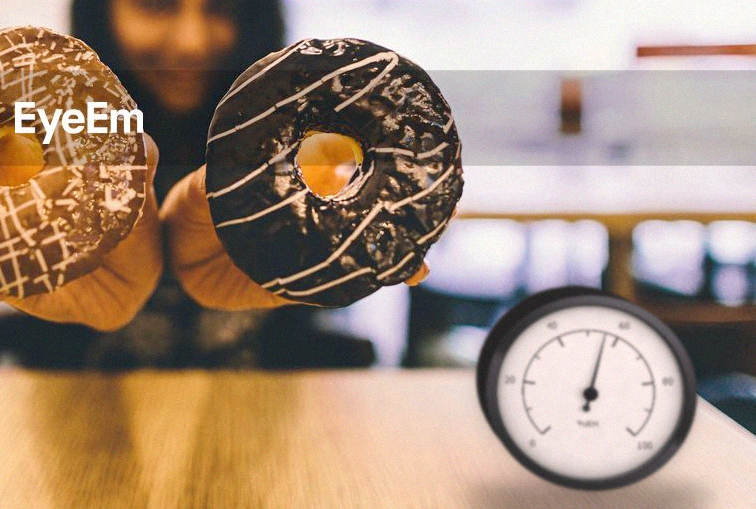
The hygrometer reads % 55
